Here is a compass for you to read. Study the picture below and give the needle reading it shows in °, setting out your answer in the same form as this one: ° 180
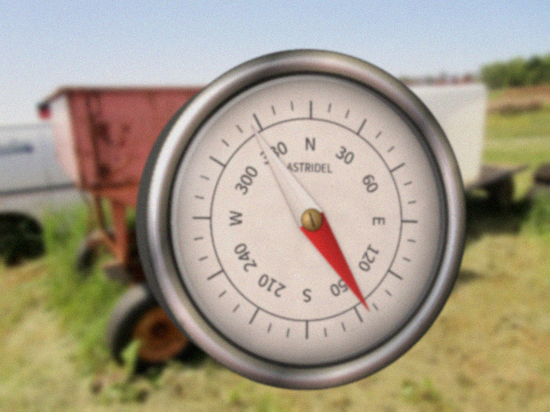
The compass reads ° 145
